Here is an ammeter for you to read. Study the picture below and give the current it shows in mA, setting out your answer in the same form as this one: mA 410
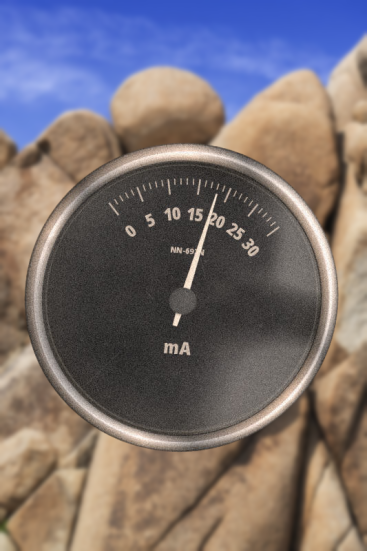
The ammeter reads mA 18
